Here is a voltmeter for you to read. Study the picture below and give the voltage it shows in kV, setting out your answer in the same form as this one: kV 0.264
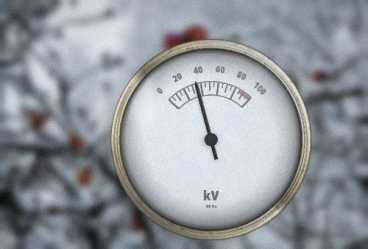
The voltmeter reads kV 35
